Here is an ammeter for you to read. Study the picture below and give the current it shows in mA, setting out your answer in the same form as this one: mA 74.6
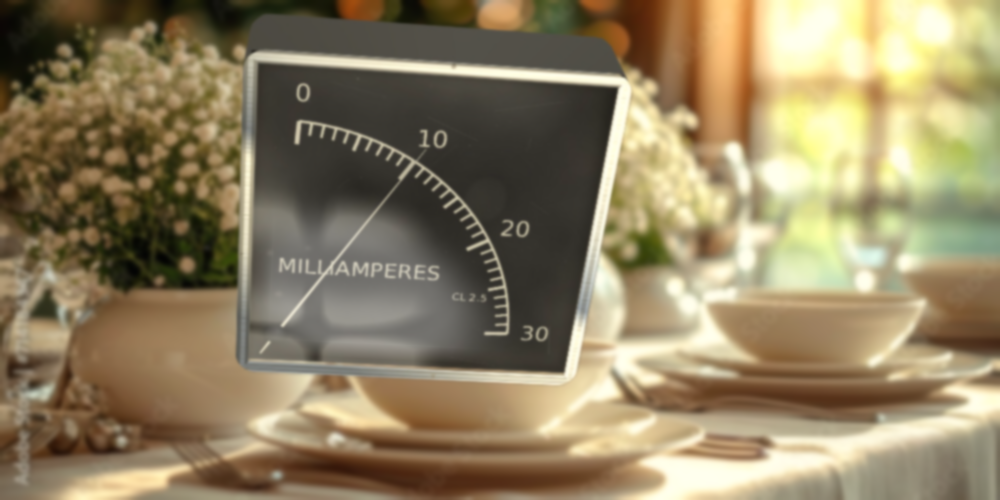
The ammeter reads mA 10
